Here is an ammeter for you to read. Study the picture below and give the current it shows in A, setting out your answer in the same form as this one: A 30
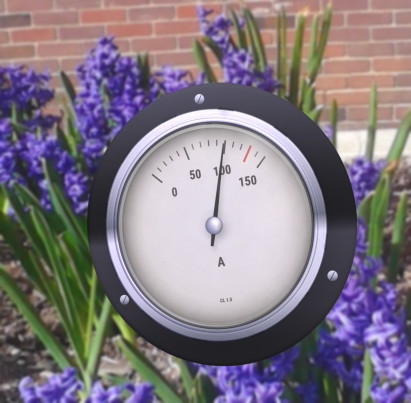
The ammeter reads A 100
